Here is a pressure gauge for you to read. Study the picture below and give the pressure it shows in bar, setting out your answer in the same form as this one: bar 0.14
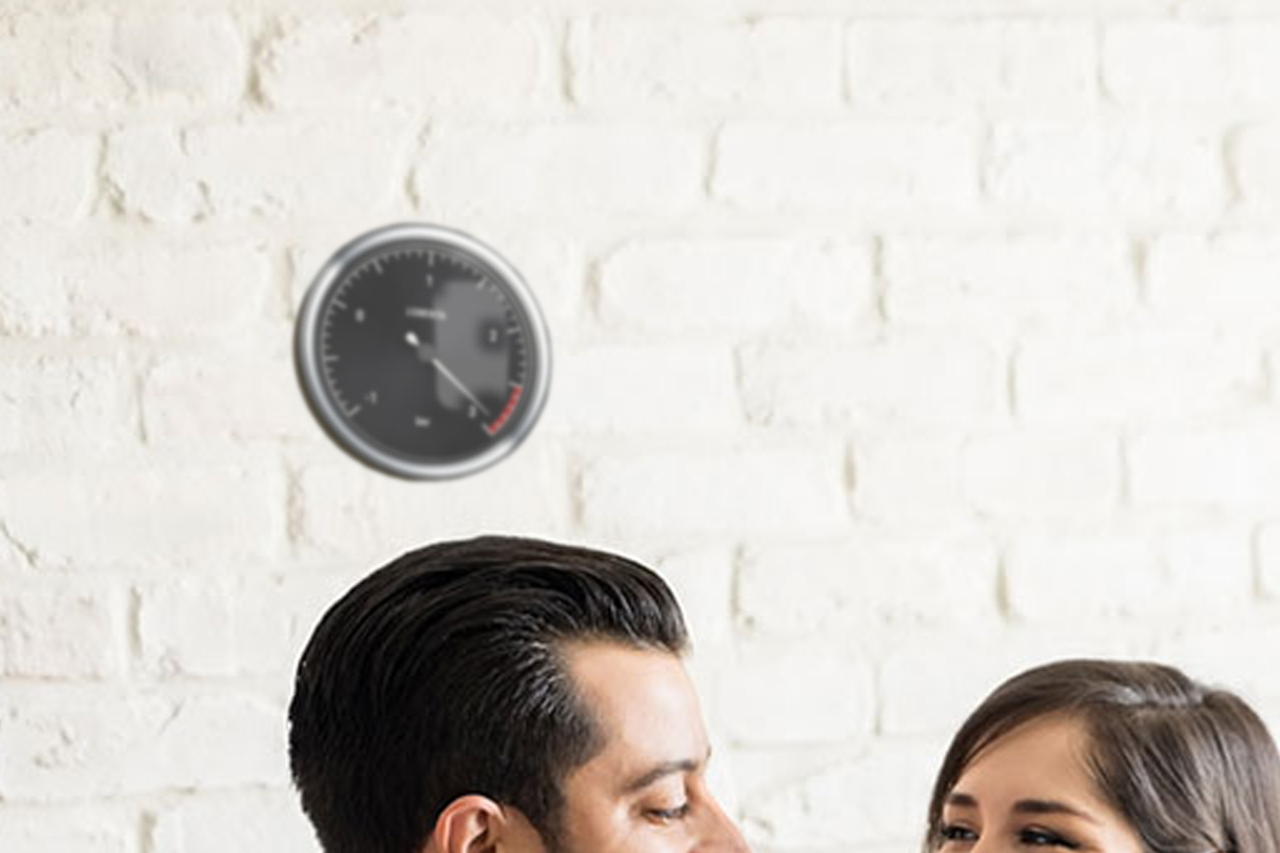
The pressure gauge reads bar 2.9
